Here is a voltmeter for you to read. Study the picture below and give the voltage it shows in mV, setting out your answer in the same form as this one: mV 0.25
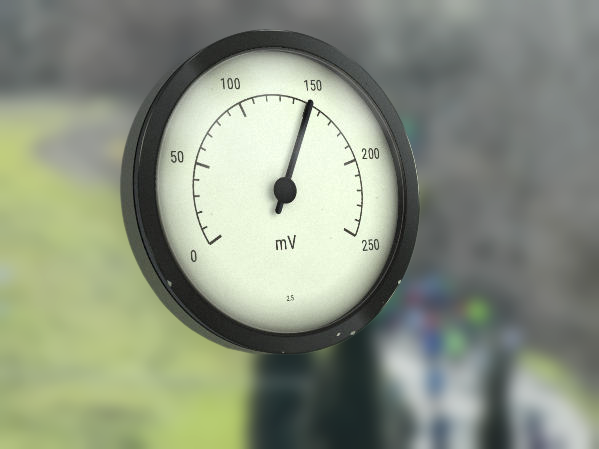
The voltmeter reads mV 150
